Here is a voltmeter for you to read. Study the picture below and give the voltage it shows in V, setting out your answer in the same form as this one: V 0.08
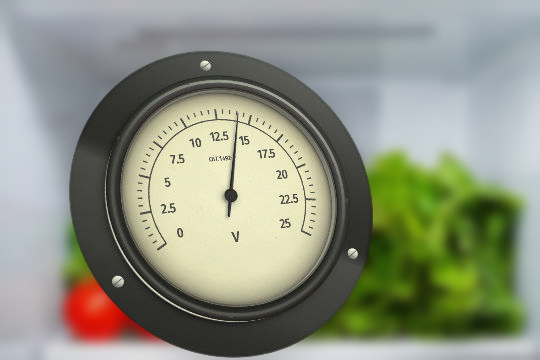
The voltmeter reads V 14
